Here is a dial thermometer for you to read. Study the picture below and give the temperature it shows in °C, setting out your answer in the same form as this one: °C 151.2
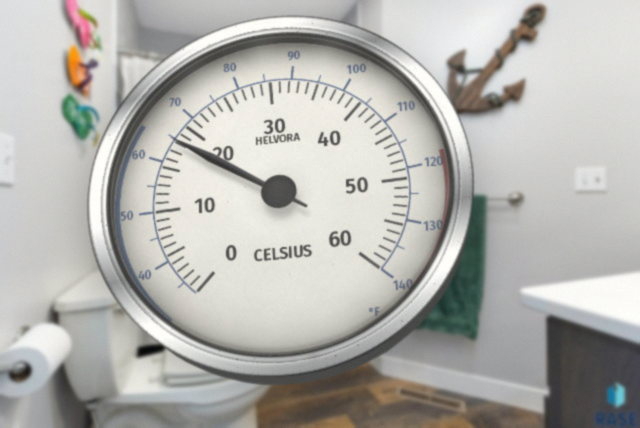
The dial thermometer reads °C 18
